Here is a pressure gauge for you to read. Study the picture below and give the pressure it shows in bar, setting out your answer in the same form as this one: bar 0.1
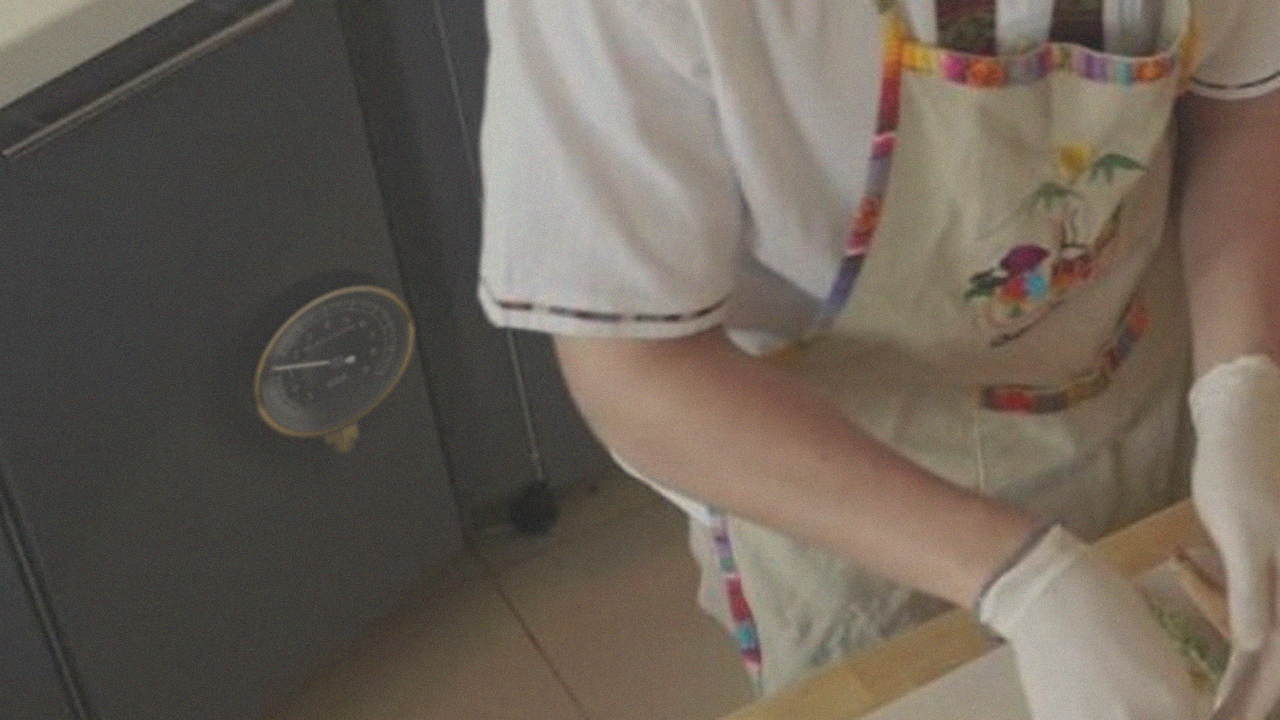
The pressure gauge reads bar 1.5
